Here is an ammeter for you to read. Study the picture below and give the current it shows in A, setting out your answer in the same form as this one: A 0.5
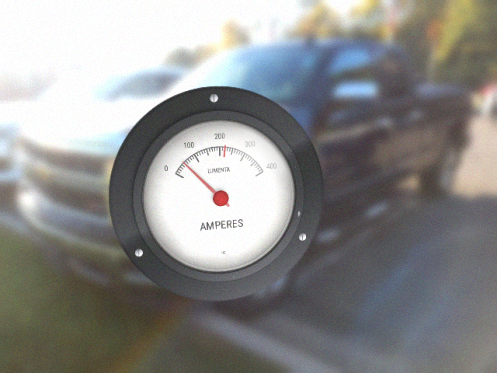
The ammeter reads A 50
